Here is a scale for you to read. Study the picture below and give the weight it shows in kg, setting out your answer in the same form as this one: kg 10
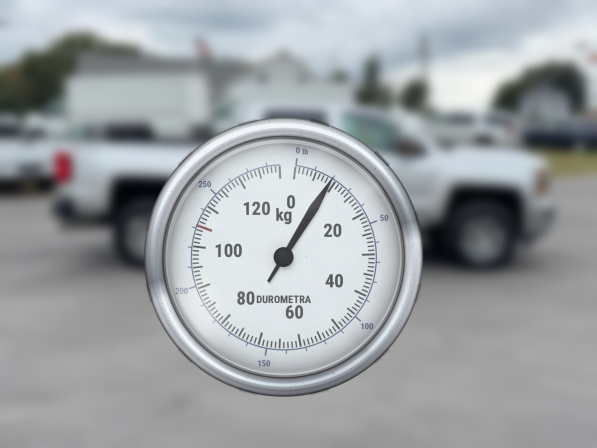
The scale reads kg 9
